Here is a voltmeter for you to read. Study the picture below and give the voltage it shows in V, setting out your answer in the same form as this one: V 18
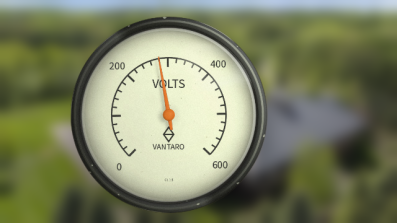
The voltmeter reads V 280
